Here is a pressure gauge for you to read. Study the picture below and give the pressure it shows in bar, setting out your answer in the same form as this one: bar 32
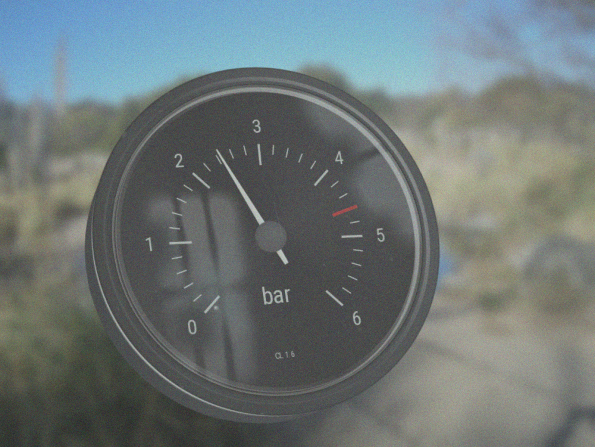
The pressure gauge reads bar 2.4
